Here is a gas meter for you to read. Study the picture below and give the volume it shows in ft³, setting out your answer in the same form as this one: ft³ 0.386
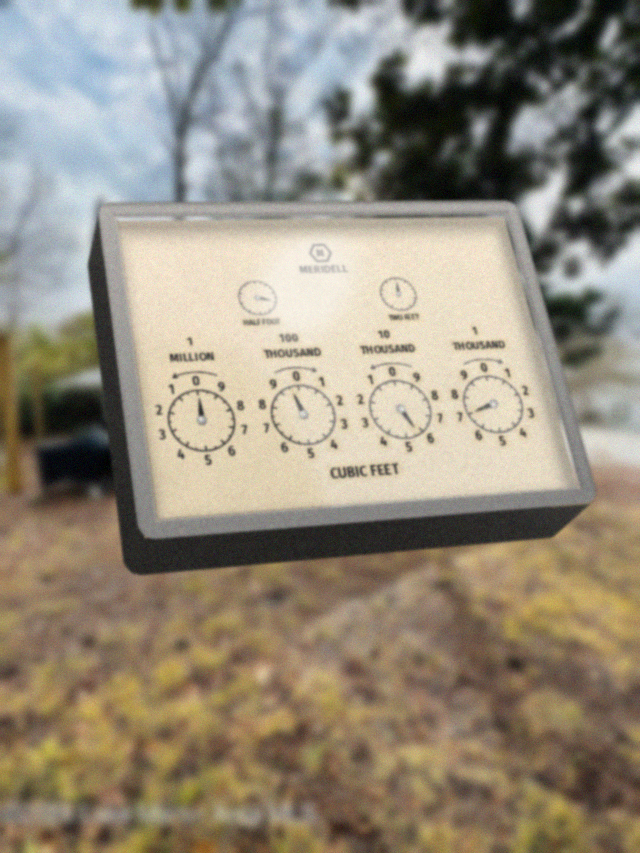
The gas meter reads ft³ 995700
